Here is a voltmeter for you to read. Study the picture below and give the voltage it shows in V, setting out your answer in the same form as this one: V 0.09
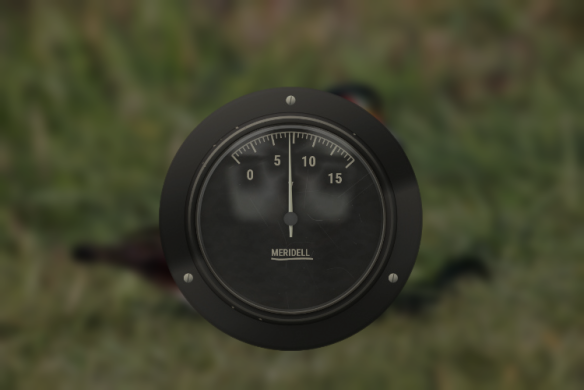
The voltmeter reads V 7
